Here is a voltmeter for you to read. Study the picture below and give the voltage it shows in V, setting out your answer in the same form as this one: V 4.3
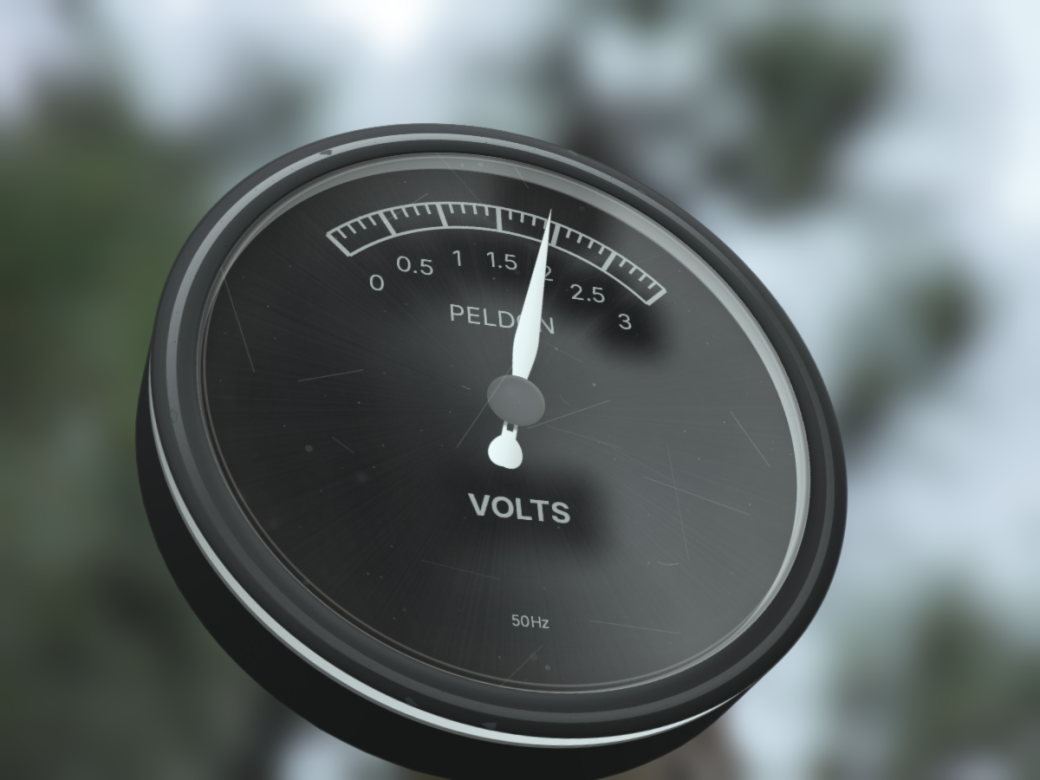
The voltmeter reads V 1.9
